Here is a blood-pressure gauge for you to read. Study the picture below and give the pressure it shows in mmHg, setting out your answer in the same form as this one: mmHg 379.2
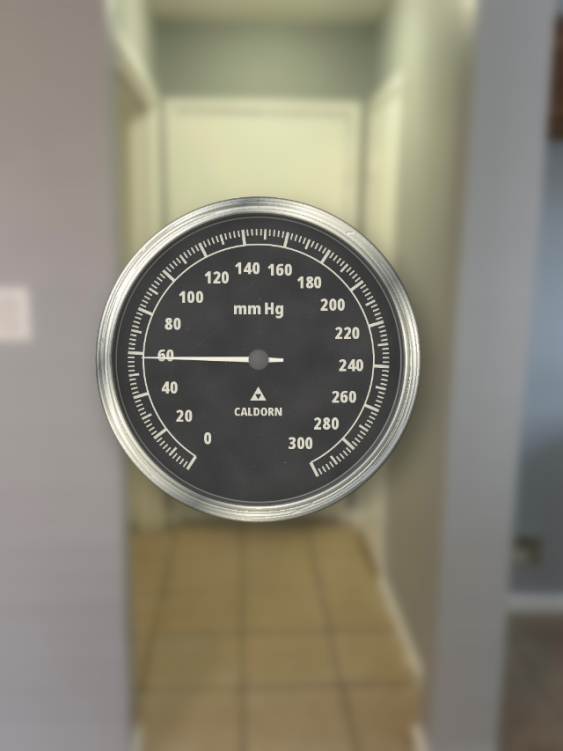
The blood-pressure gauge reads mmHg 58
